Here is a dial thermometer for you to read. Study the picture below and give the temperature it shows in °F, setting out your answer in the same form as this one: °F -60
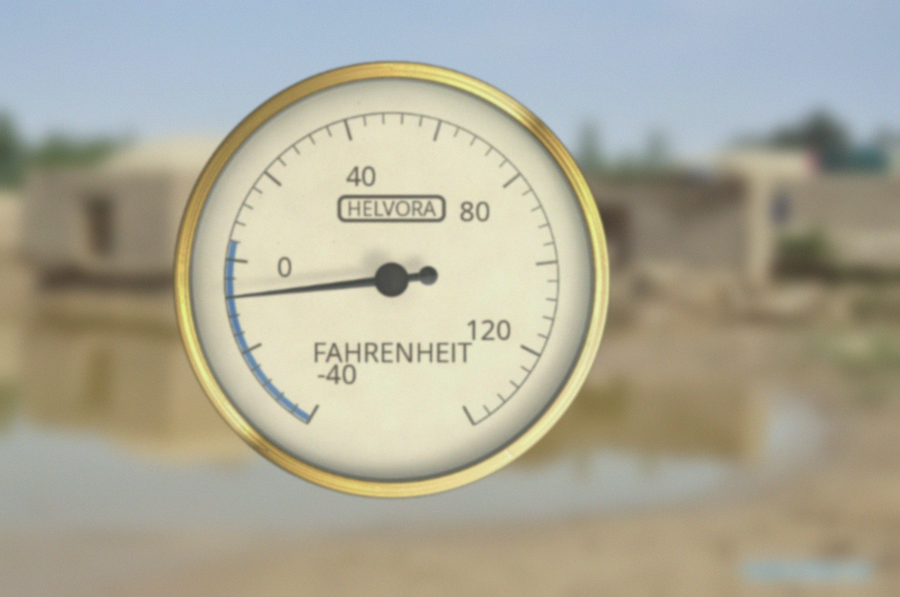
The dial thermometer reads °F -8
